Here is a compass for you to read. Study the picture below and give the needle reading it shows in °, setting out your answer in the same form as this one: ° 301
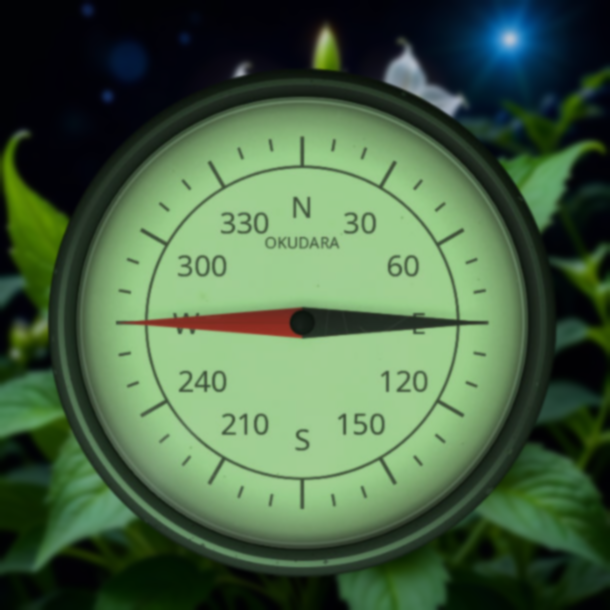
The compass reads ° 270
